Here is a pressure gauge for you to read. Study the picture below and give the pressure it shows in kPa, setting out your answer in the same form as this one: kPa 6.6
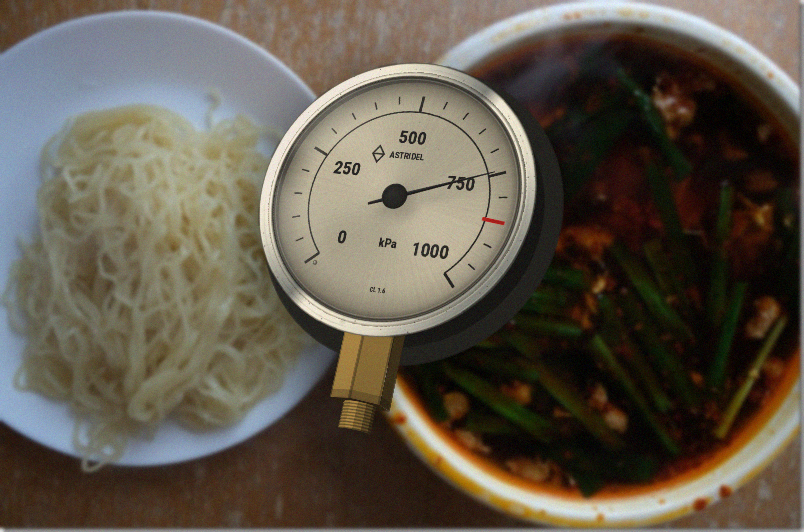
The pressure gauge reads kPa 750
